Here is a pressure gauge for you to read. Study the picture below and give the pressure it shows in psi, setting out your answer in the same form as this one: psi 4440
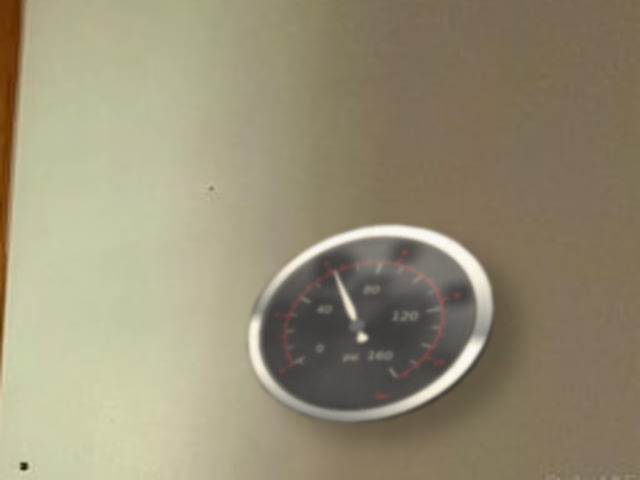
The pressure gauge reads psi 60
